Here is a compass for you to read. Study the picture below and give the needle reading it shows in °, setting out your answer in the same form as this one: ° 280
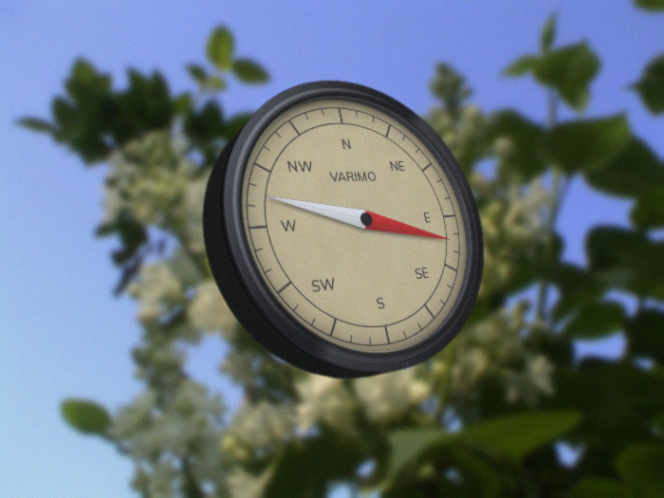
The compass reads ° 105
